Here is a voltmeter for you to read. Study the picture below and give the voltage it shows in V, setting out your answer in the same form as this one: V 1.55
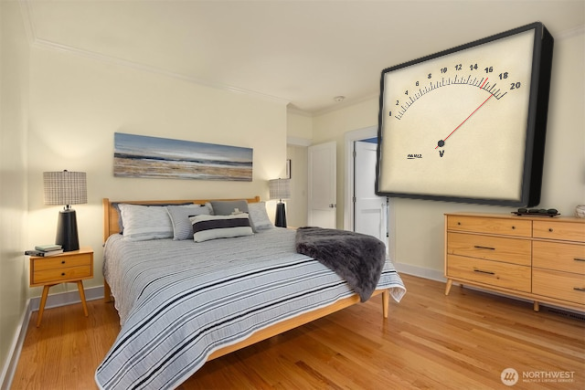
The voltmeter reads V 19
